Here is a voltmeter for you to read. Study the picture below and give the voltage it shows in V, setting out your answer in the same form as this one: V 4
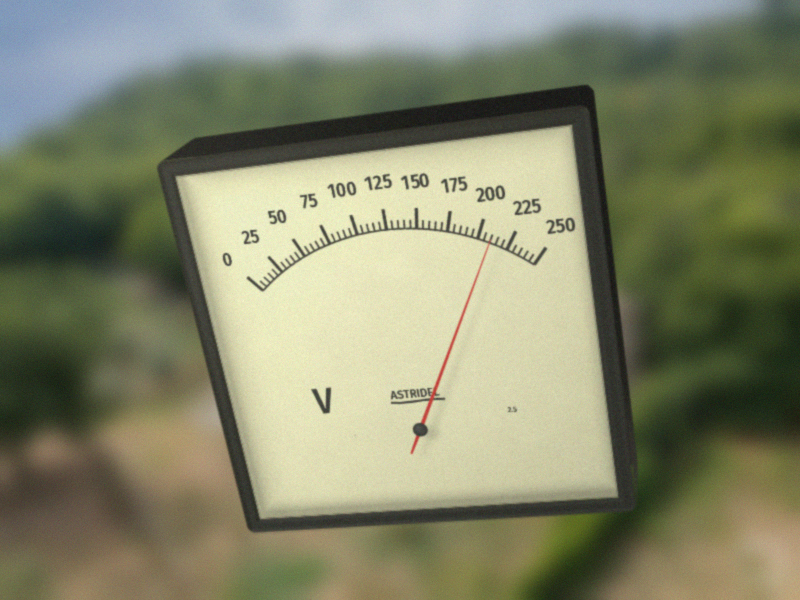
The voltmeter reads V 210
